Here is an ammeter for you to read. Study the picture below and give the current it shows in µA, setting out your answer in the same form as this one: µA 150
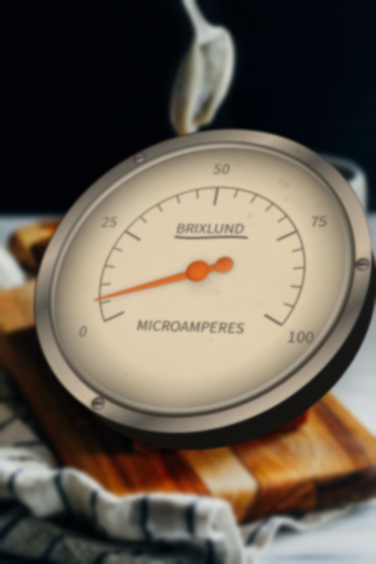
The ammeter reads µA 5
